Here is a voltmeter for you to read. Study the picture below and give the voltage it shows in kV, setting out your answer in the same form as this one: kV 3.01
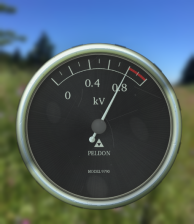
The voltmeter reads kV 0.8
